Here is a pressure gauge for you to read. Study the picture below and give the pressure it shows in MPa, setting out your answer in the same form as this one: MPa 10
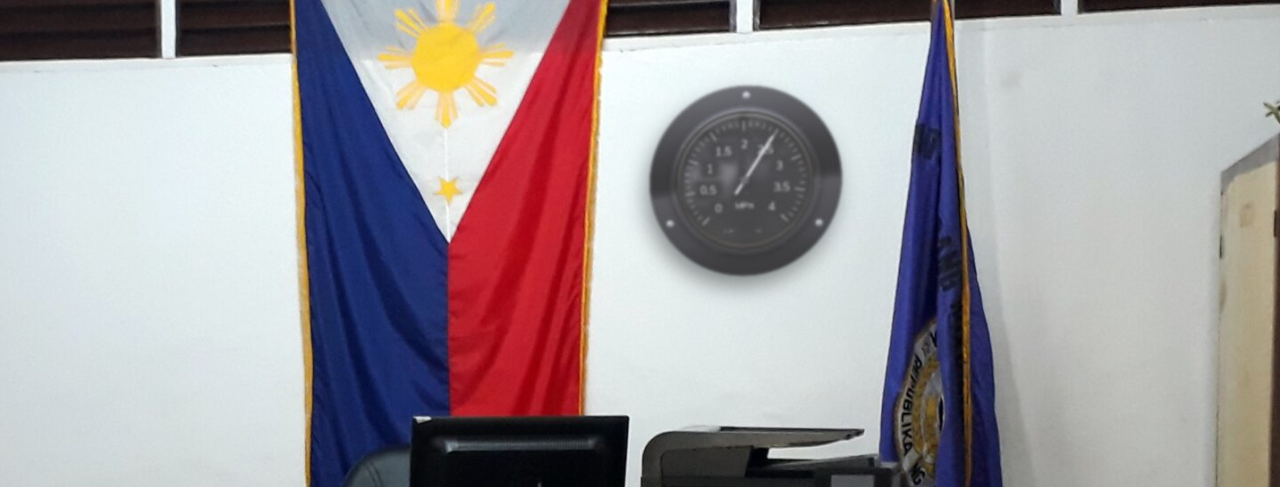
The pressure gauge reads MPa 2.5
